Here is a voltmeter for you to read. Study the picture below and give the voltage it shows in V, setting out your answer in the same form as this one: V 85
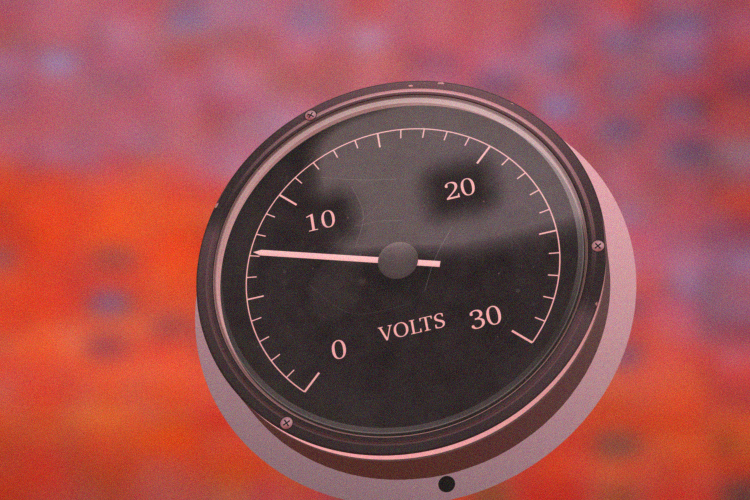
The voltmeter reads V 7
